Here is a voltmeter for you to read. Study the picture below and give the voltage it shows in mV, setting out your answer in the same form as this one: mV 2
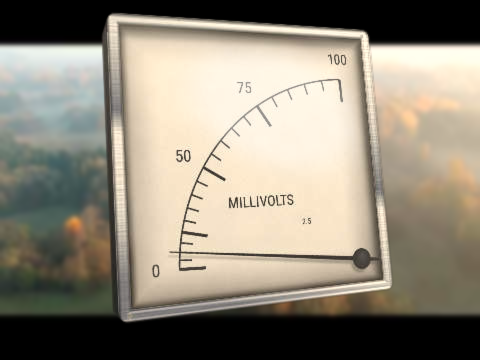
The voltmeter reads mV 15
